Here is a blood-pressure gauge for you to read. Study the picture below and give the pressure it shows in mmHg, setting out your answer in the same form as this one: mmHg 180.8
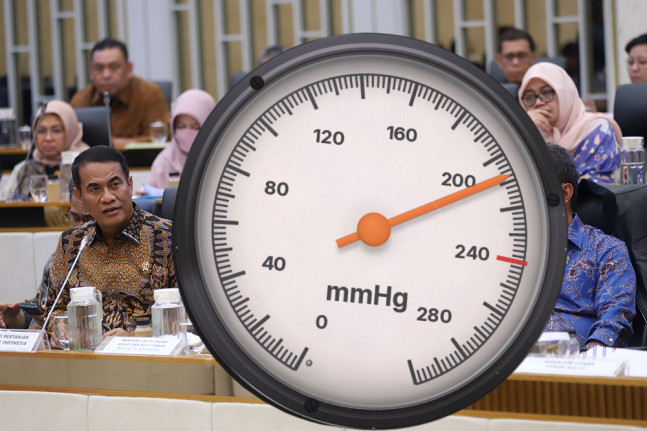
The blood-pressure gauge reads mmHg 208
